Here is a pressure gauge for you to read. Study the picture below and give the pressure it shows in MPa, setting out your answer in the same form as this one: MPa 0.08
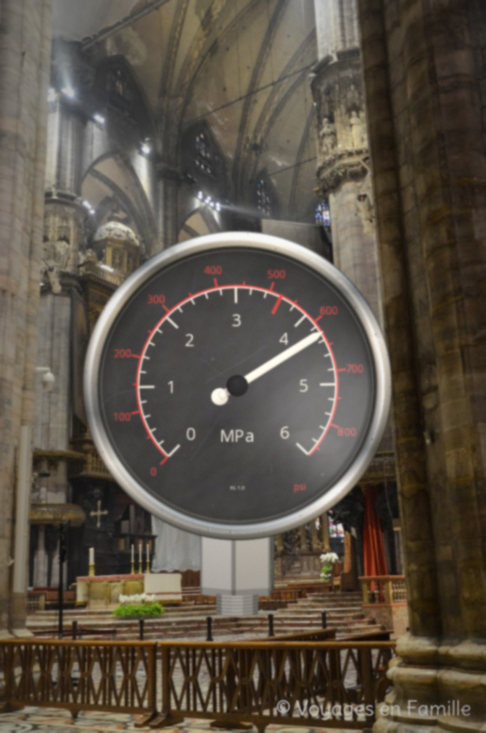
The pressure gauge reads MPa 4.3
